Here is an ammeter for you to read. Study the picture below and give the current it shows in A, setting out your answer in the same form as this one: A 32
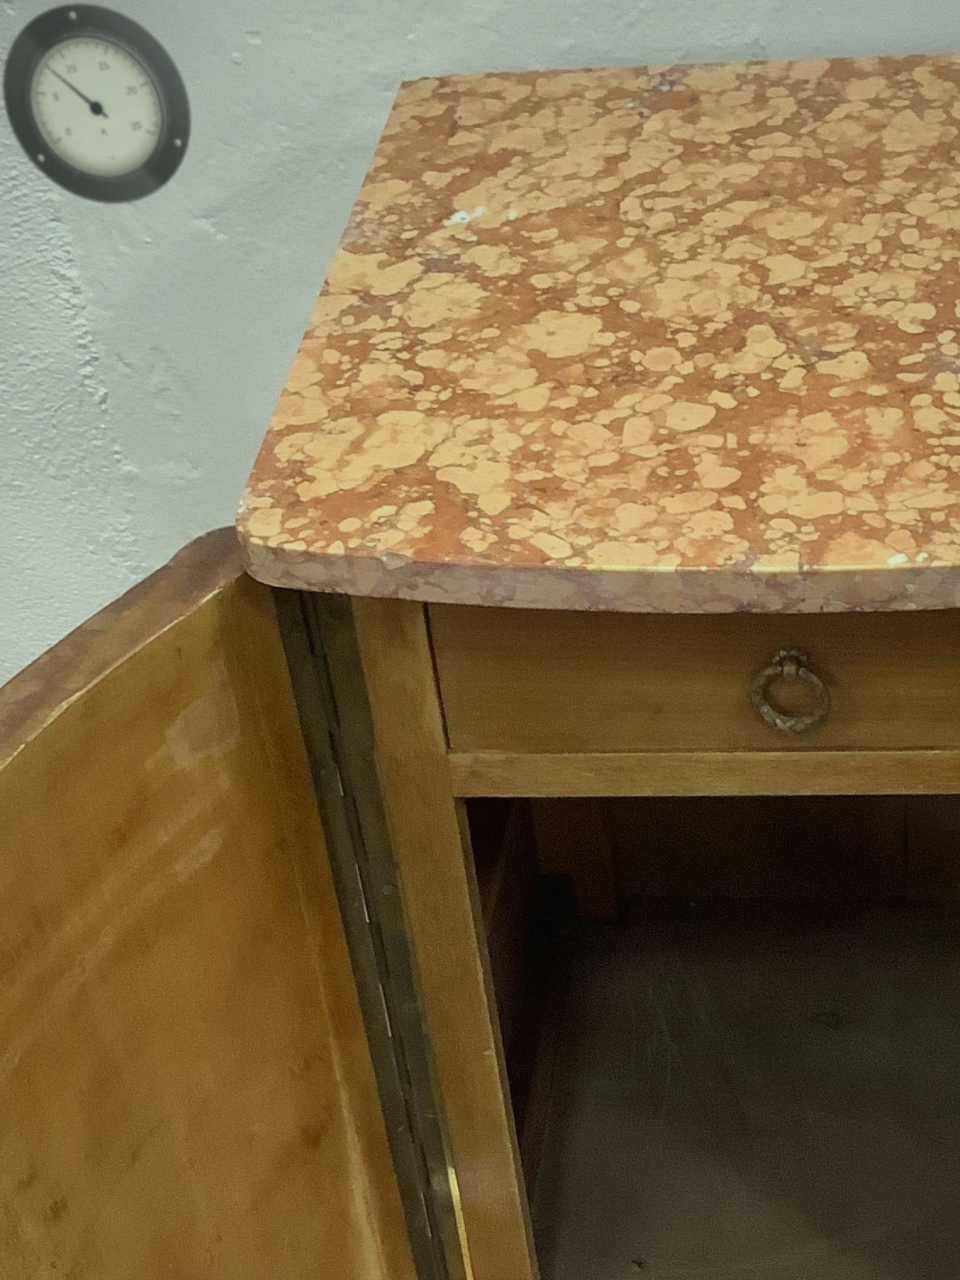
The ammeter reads A 8
